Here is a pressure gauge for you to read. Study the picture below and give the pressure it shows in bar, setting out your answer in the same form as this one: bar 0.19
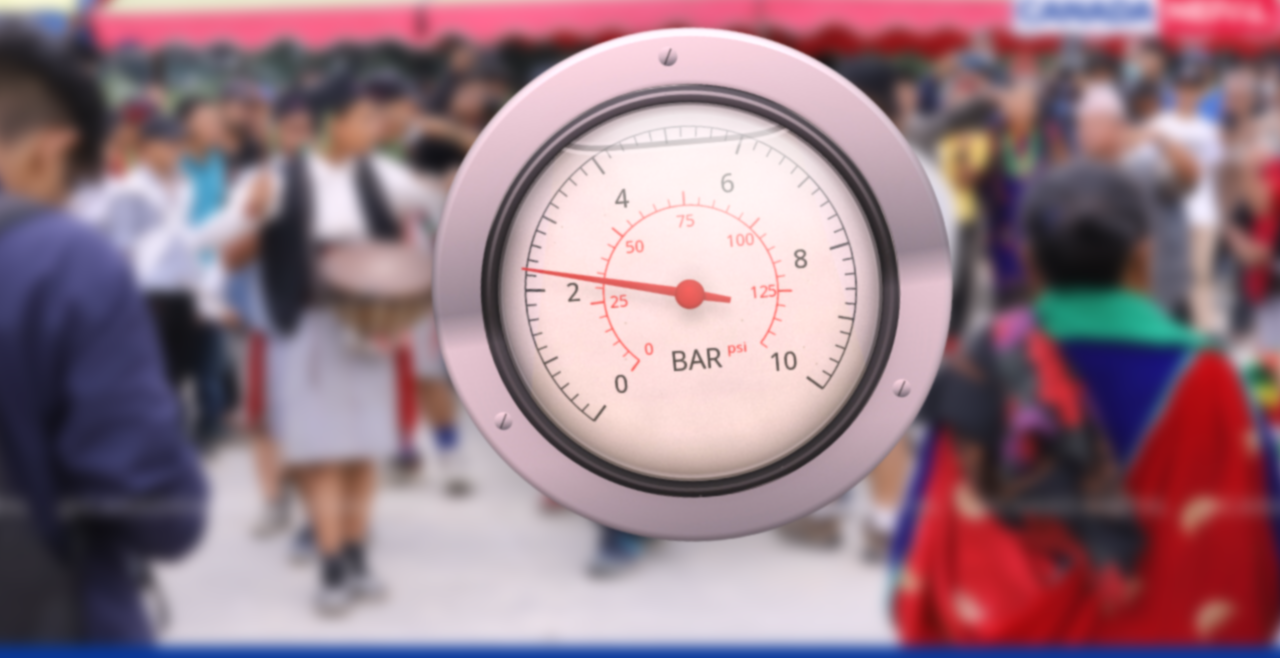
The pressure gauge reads bar 2.3
